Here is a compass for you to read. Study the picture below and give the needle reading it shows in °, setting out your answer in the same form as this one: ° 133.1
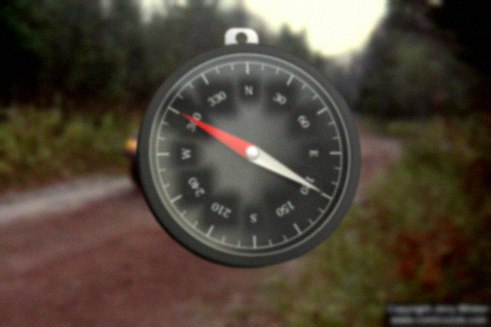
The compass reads ° 300
